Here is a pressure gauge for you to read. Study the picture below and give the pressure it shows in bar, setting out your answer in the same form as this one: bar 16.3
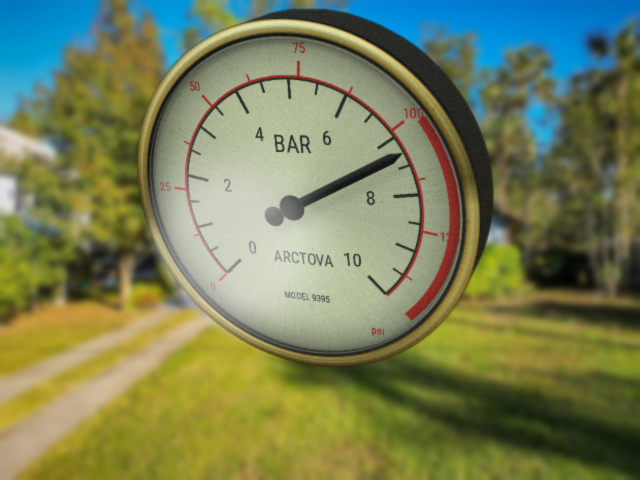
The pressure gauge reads bar 7.25
